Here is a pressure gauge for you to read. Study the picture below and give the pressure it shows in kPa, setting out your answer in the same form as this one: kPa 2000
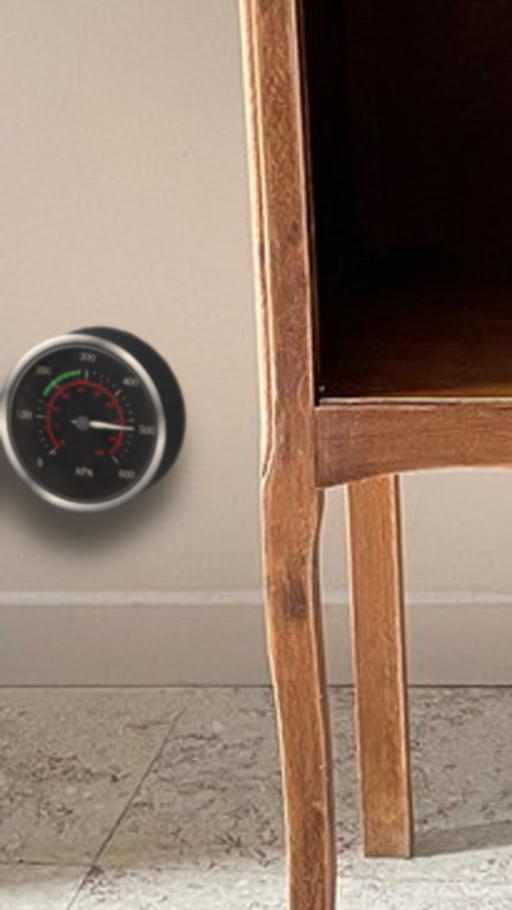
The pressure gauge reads kPa 500
